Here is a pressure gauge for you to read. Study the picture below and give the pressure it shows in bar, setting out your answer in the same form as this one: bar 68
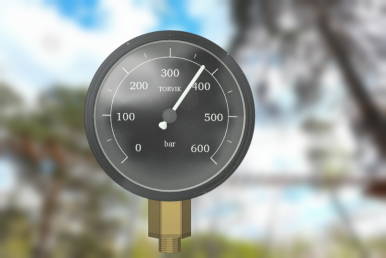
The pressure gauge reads bar 375
